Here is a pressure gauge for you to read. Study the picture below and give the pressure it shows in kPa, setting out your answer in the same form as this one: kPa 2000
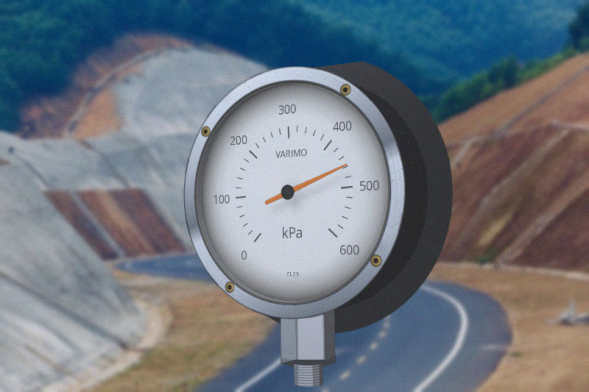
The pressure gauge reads kPa 460
